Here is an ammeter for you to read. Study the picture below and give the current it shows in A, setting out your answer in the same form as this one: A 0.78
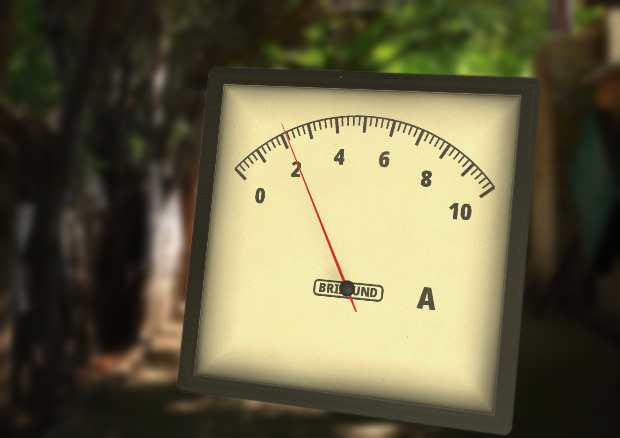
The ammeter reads A 2.2
